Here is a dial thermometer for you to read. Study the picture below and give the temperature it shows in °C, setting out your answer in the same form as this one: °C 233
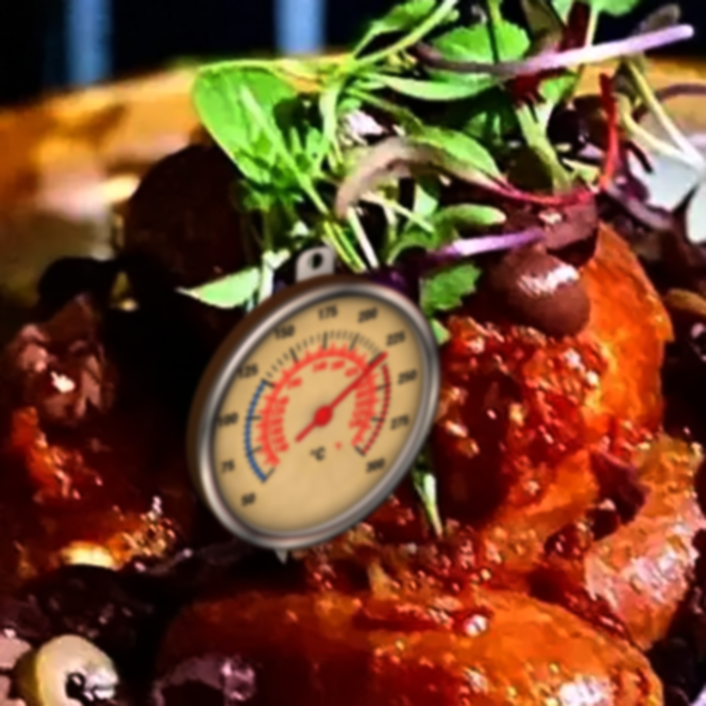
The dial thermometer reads °C 225
